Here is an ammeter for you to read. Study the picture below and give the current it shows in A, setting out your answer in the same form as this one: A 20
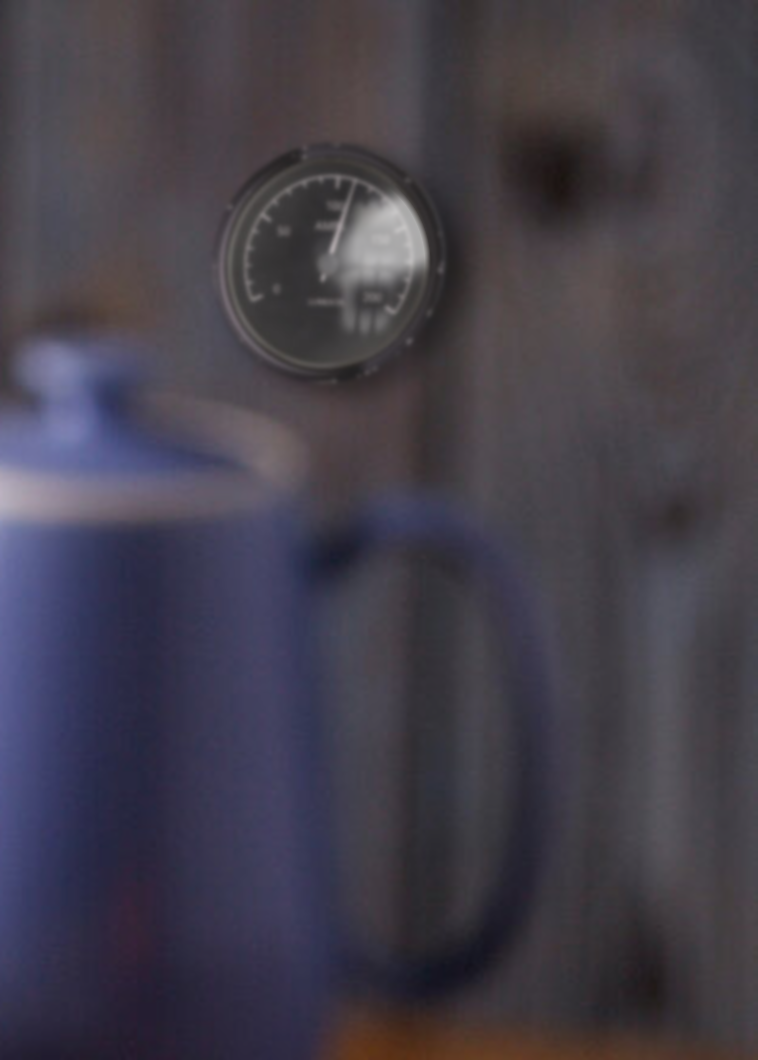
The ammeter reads A 110
